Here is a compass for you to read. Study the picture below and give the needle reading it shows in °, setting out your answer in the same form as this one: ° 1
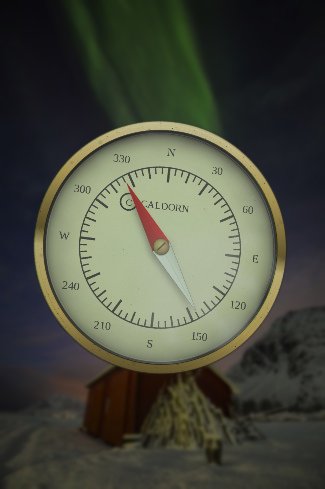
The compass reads ° 325
